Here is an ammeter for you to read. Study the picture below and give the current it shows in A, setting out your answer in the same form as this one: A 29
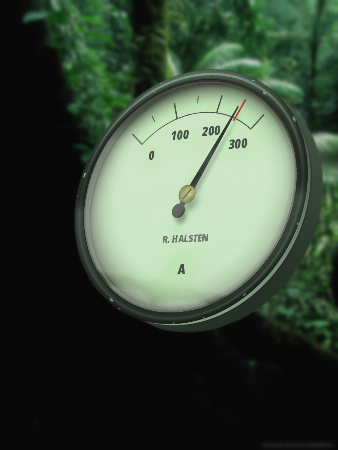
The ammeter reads A 250
